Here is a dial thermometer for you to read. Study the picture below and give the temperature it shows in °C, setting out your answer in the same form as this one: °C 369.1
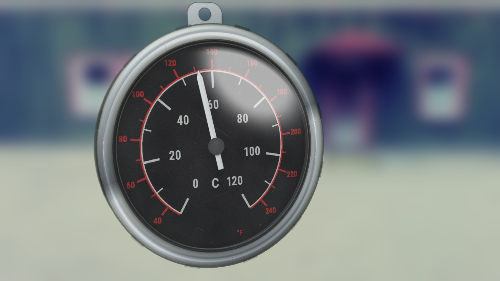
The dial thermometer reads °C 55
